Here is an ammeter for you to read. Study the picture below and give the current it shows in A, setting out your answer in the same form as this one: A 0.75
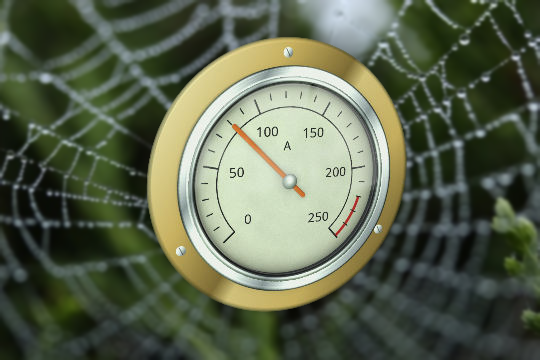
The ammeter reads A 80
